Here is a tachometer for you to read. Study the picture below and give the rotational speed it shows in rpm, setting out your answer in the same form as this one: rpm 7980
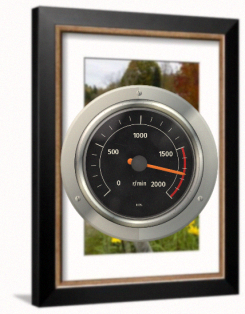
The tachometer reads rpm 1750
